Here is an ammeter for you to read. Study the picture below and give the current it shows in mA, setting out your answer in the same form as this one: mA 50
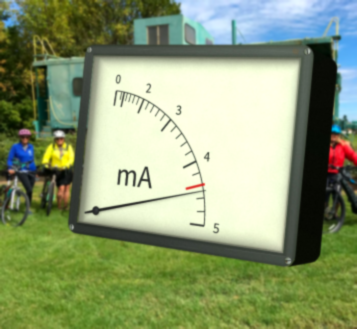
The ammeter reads mA 4.5
